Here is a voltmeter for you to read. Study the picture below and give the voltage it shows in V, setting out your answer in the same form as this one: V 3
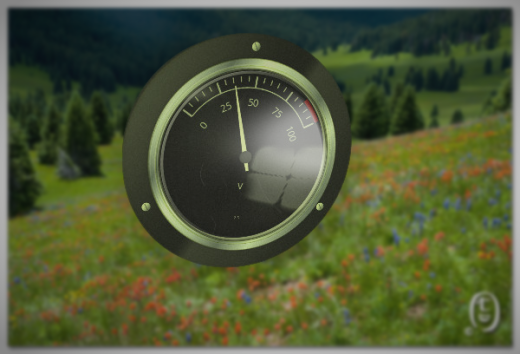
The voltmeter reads V 35
